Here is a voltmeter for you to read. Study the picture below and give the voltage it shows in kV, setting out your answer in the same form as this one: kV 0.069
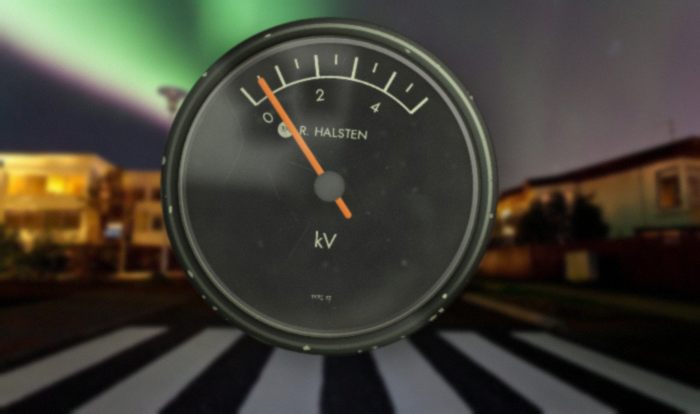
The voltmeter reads kV 0.5
